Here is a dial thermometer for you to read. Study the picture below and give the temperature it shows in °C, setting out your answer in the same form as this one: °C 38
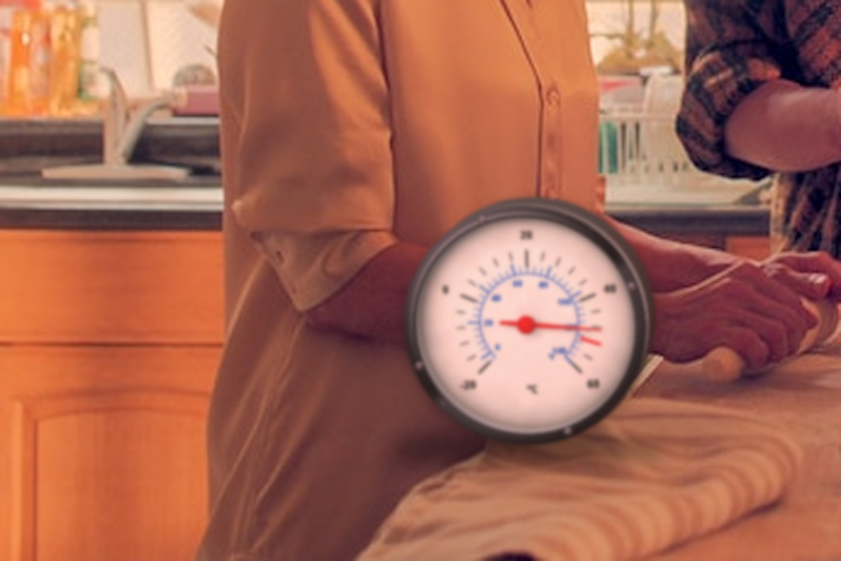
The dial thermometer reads °C 48
